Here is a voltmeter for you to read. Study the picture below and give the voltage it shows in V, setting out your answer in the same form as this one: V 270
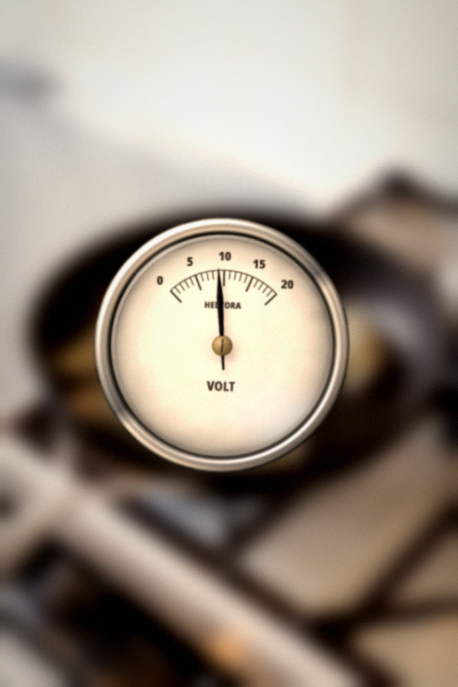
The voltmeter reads V 9
